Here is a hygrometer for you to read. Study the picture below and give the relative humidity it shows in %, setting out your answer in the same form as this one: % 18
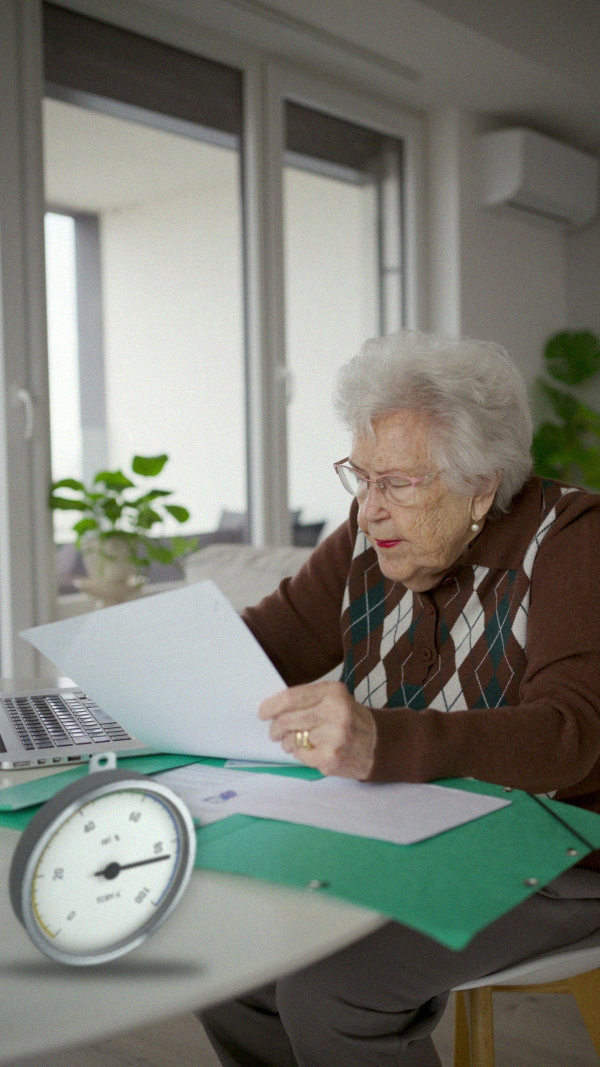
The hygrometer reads % 84
